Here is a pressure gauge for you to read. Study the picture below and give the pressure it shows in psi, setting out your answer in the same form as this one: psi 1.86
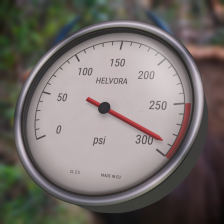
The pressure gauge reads psi 290
